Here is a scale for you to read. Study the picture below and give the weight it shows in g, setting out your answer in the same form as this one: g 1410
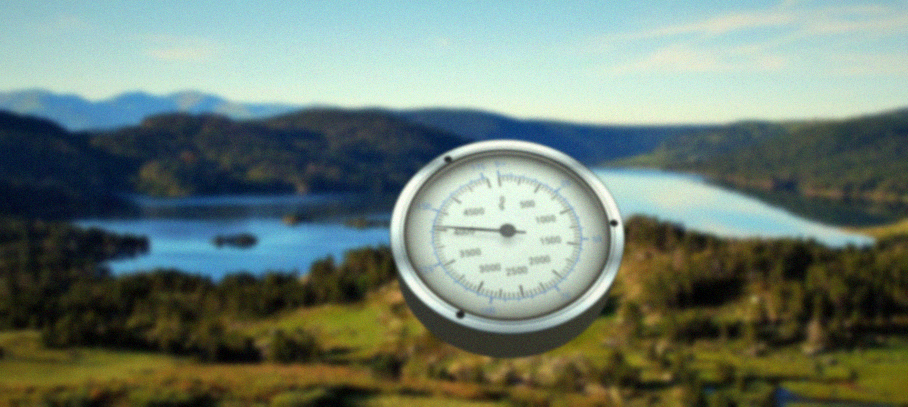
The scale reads g 4000
